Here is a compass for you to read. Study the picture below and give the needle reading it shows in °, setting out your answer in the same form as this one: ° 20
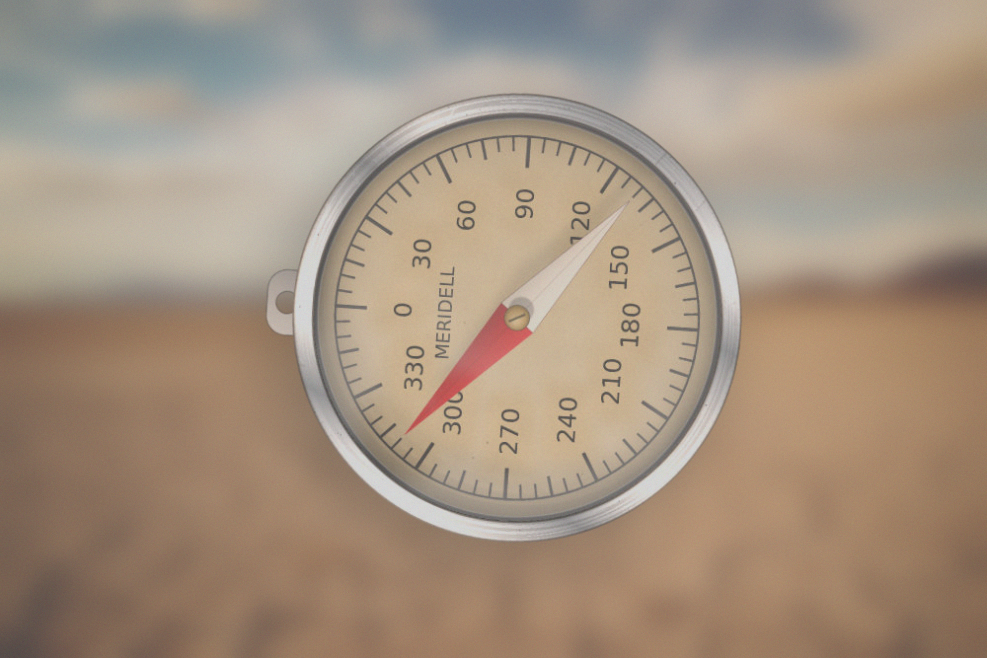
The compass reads ° 310
